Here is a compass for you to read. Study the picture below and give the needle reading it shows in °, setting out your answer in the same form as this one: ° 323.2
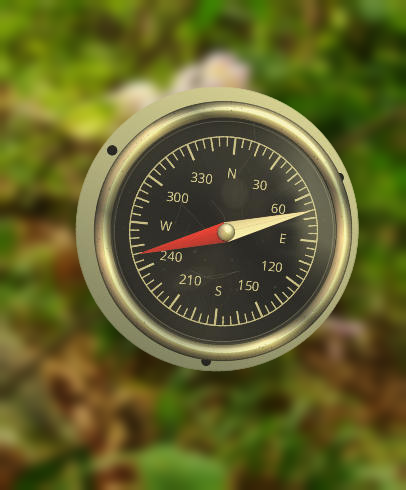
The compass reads ° 250
